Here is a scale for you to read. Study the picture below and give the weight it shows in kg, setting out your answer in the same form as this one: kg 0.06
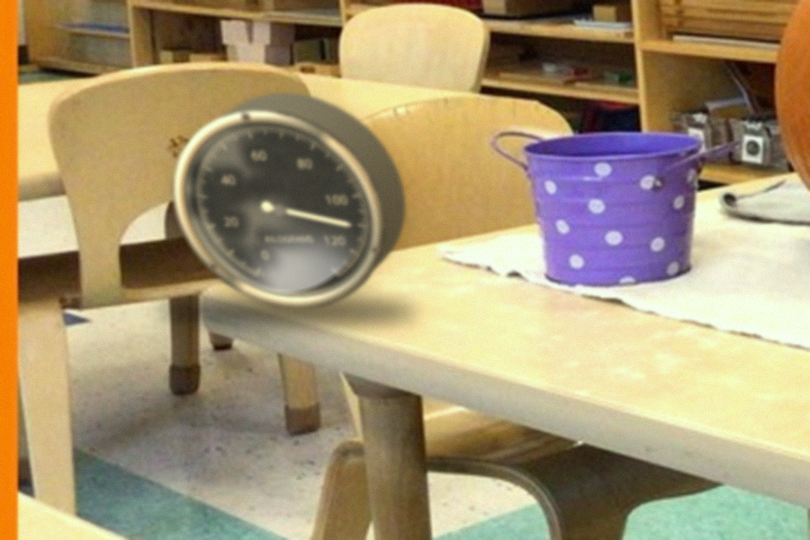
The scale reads kg 110
